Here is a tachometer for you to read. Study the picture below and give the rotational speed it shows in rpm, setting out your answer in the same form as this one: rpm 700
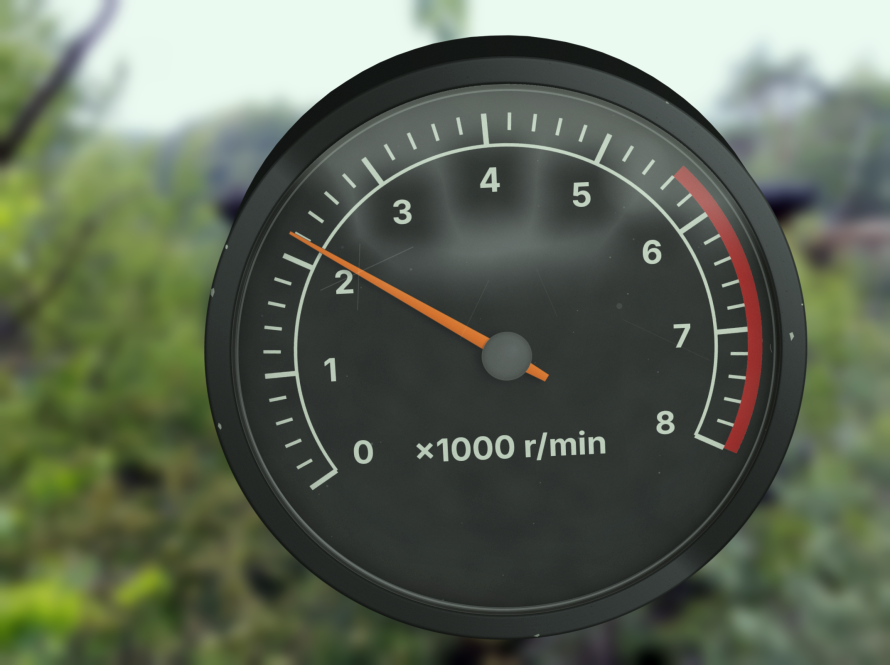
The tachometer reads rpm 2200
